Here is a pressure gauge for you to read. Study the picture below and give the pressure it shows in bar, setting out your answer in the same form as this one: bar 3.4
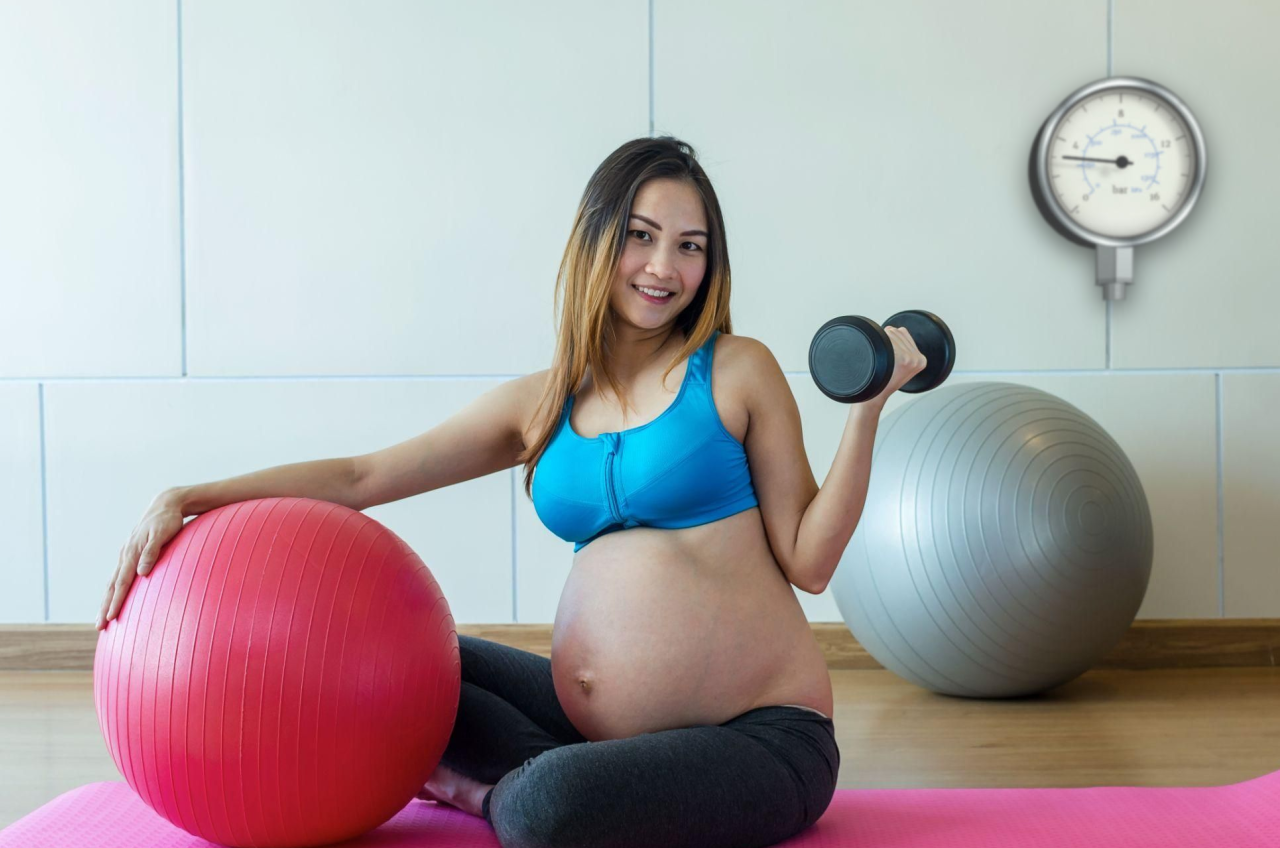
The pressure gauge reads bar 3
